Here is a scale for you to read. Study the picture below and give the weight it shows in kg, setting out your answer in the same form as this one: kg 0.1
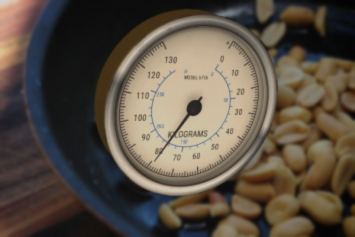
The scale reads kg 80
